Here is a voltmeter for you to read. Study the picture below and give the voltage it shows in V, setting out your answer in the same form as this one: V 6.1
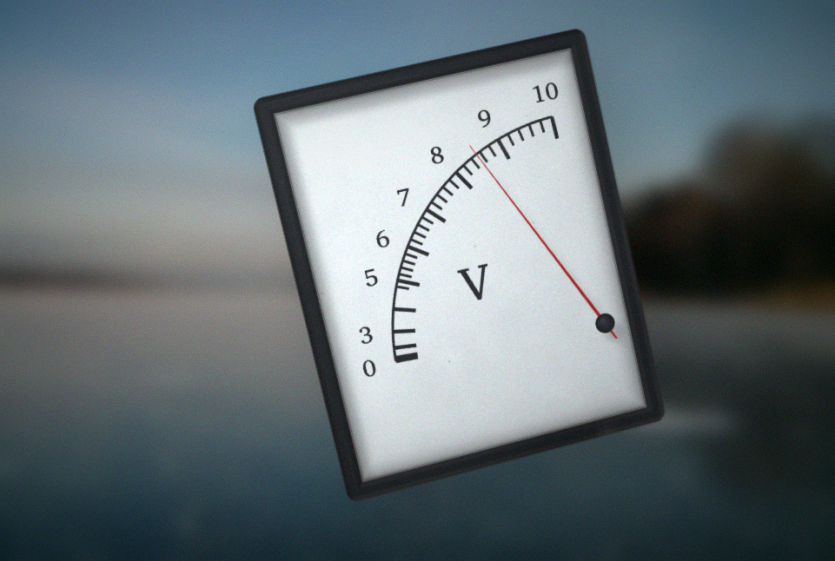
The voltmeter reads V 8.5
